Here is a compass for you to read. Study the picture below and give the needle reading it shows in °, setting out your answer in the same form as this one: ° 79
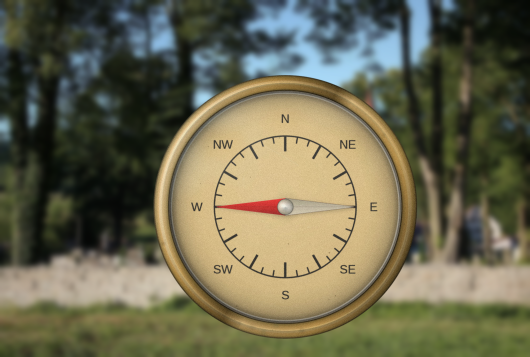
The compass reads ° 270
